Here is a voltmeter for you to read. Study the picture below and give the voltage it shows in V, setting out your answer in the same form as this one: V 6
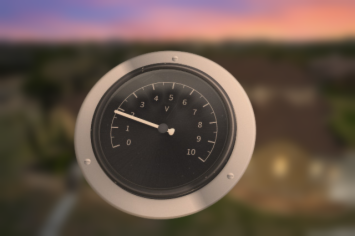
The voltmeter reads V 1.75
